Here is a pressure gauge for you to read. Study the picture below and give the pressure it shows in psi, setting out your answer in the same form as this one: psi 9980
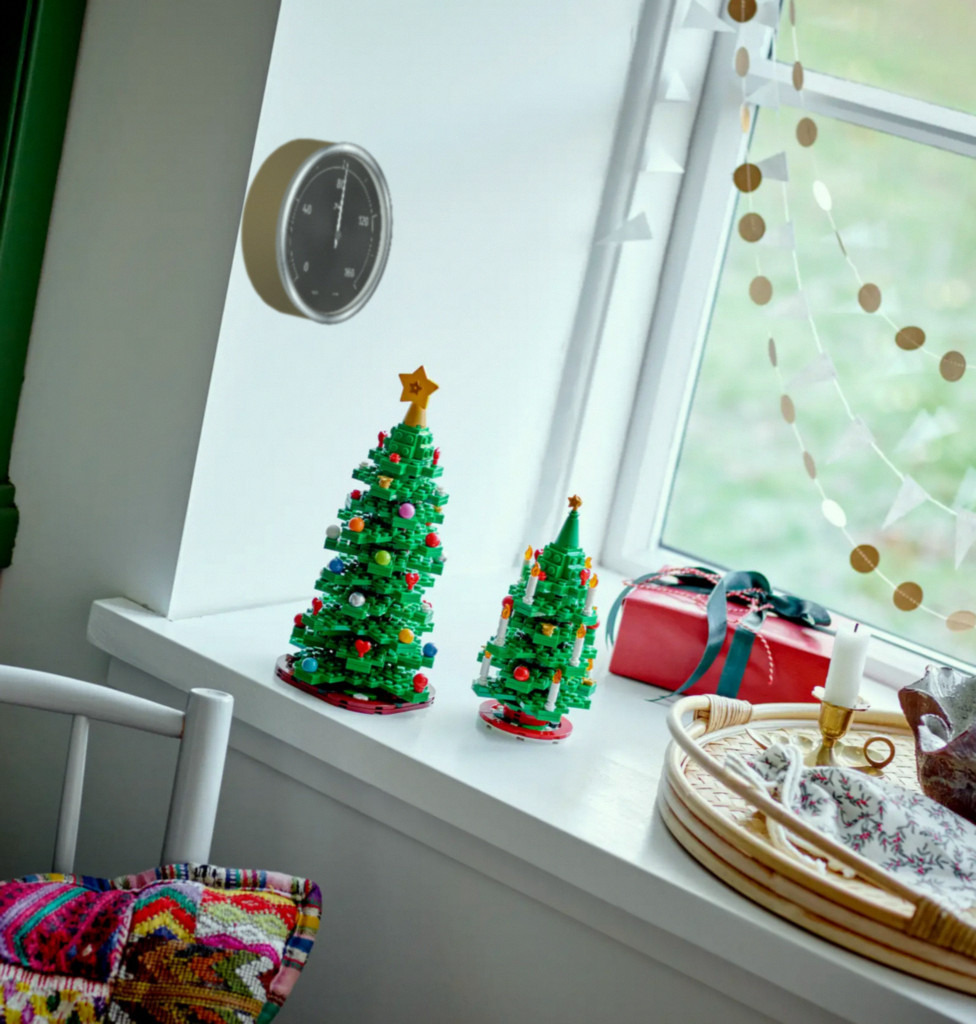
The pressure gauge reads psi 80
